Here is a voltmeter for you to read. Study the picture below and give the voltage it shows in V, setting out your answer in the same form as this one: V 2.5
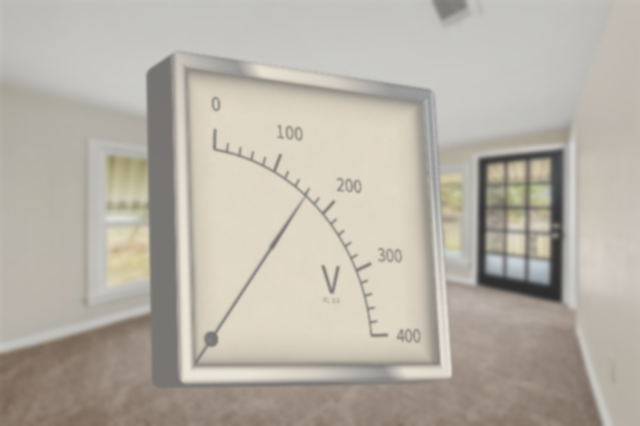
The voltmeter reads V 160
